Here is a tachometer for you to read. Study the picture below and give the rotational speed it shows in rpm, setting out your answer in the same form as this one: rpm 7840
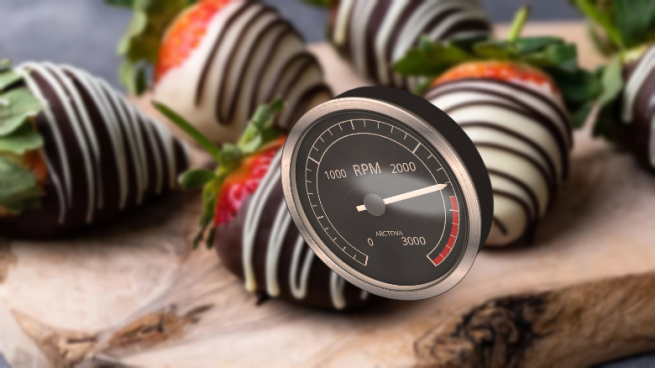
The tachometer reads rpm 2300
